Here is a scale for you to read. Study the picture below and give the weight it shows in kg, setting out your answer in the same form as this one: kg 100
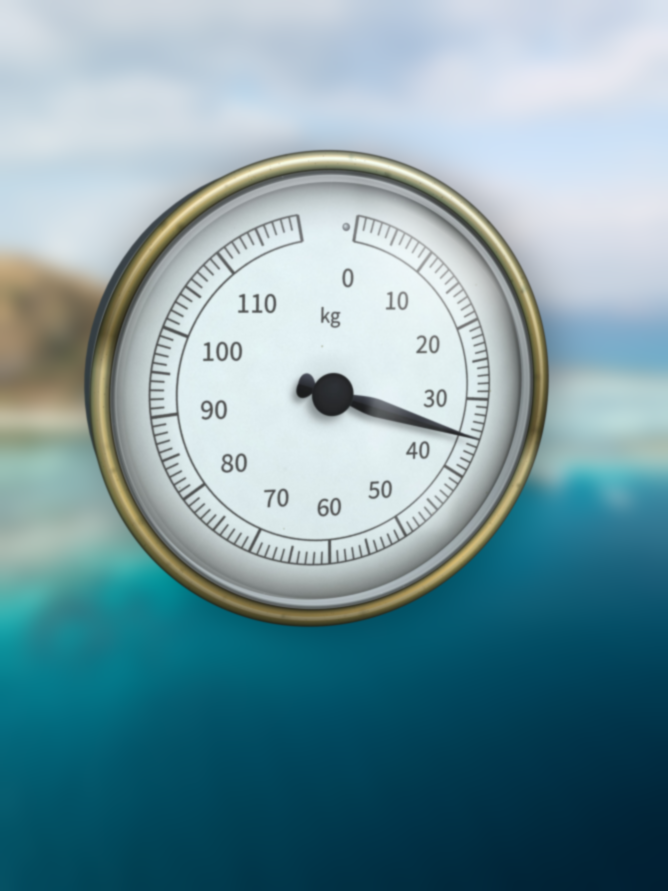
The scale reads kg 35
